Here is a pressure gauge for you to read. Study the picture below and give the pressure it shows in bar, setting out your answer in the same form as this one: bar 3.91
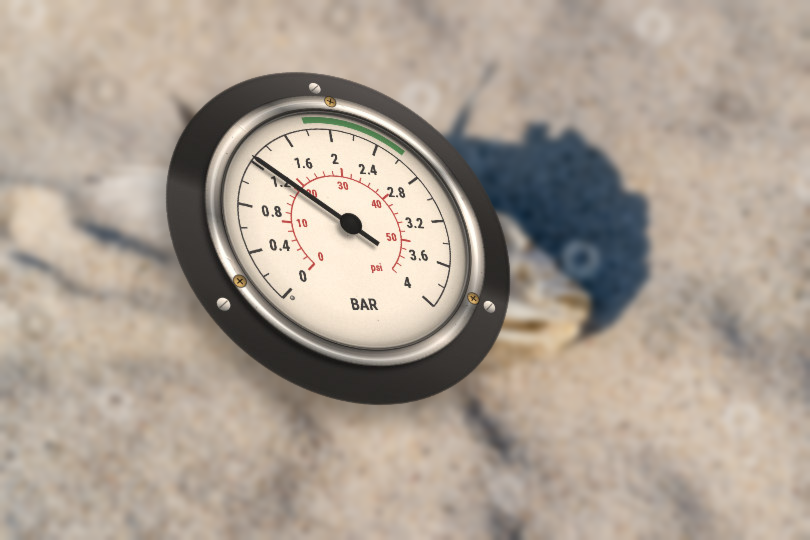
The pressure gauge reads bar 1.2
